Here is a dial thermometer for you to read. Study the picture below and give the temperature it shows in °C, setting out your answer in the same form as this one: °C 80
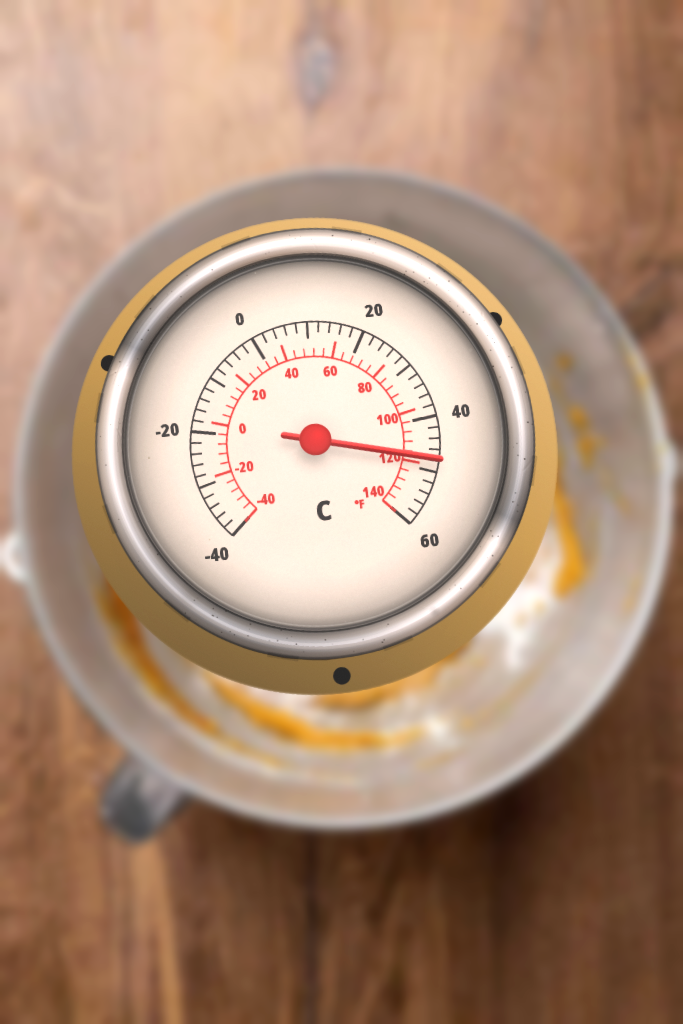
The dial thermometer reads °C 48
